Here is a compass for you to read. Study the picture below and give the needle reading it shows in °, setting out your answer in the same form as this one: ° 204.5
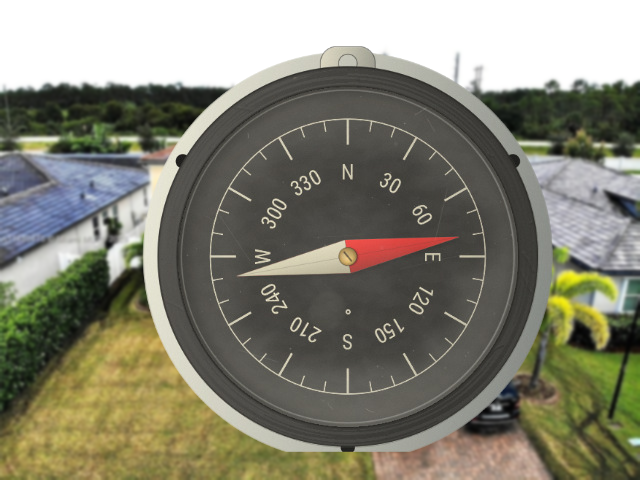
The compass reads ° 80
